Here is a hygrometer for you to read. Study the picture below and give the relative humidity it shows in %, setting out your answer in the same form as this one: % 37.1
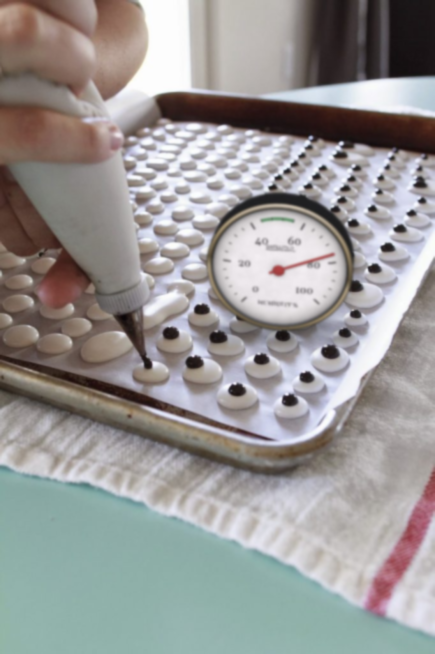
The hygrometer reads % 76
